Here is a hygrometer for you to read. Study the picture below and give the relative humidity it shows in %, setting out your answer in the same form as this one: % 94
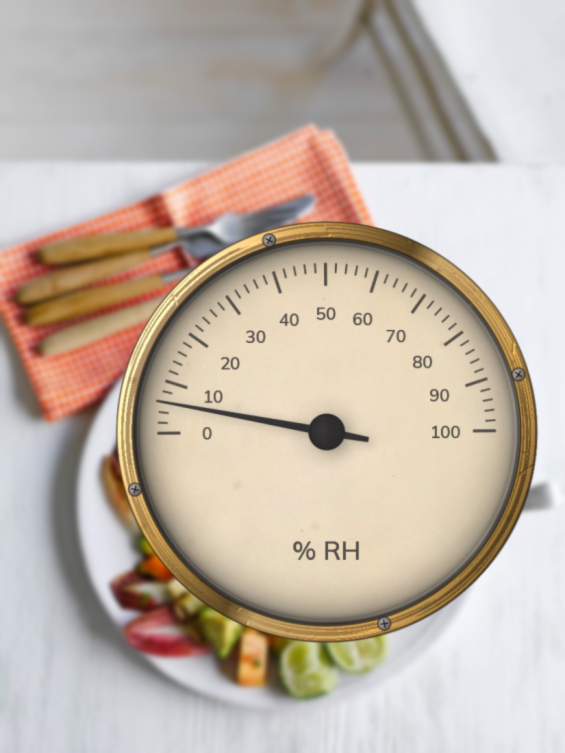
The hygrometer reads % 6
